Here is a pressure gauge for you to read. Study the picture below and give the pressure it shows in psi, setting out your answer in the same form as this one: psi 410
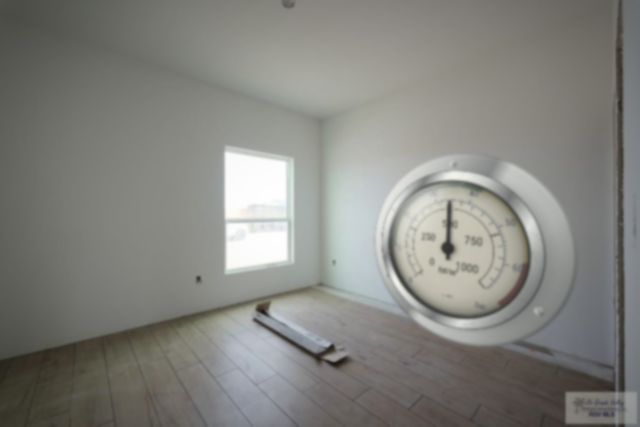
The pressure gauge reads psi 500
